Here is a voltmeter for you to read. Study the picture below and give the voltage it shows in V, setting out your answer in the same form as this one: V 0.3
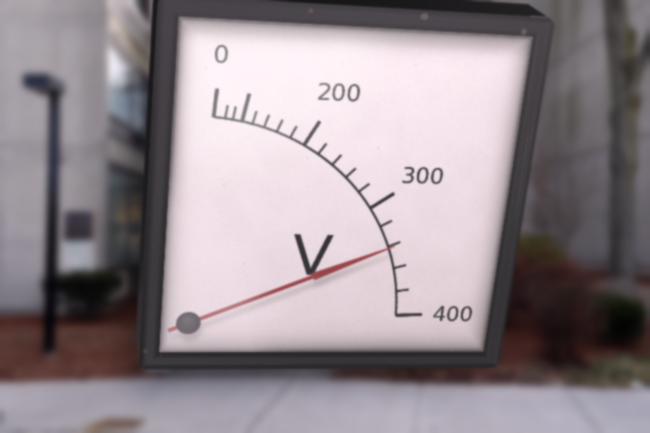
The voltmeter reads V 340
